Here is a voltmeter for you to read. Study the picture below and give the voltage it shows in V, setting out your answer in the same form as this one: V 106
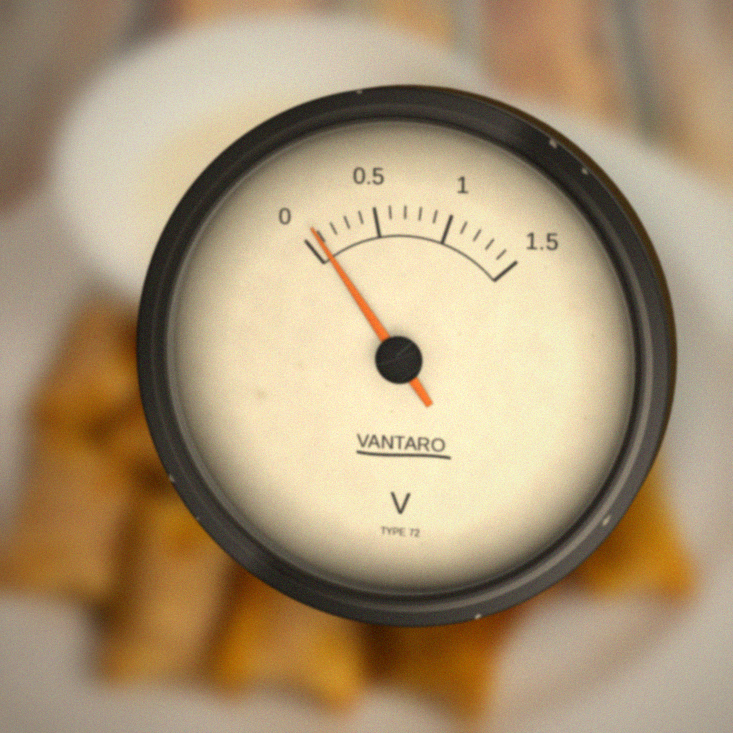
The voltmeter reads V 0.1
